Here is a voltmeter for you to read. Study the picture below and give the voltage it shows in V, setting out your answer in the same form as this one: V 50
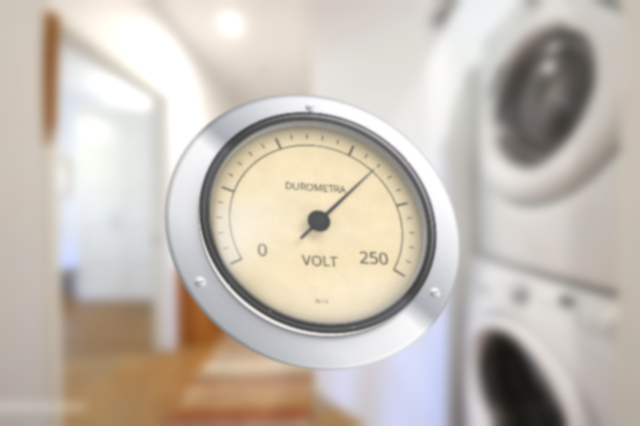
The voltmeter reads V 170
